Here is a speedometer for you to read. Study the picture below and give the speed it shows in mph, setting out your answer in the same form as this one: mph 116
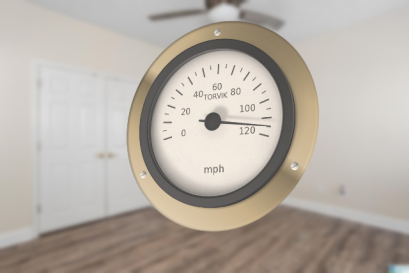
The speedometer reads mph 115
